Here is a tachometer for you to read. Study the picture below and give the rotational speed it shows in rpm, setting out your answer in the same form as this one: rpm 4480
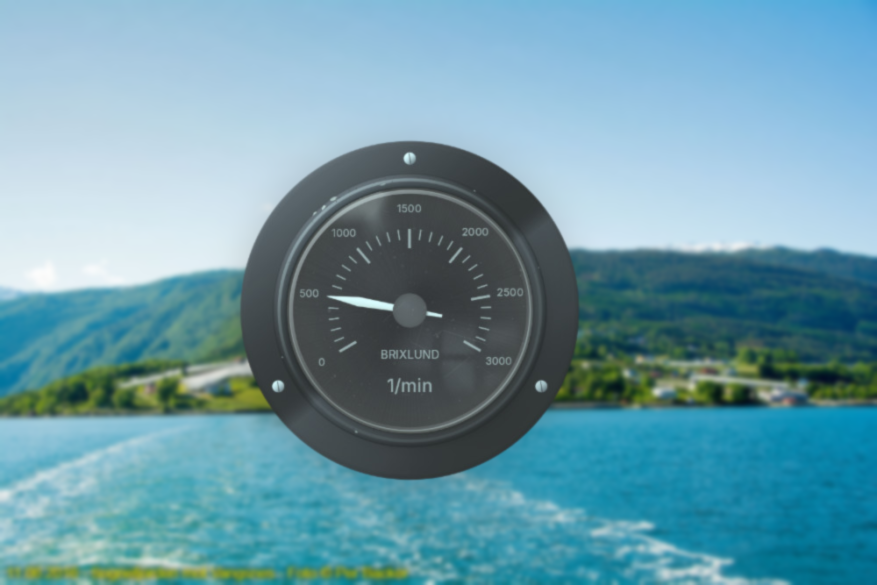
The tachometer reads rpm 500
